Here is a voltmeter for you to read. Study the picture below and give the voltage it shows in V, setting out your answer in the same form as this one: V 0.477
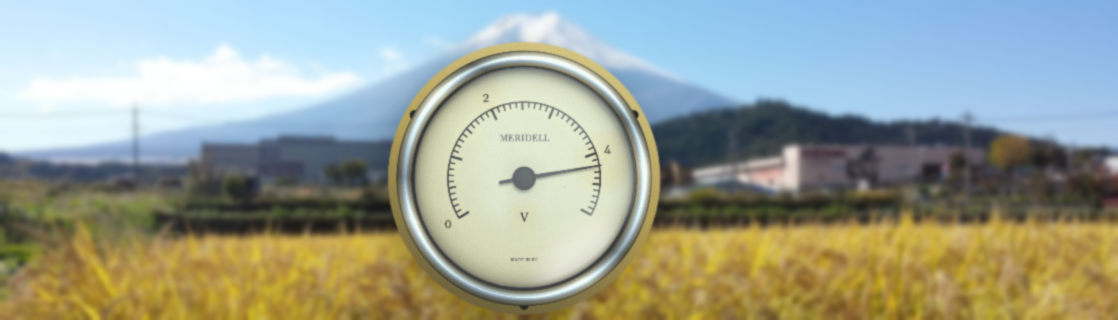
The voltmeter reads V 4.2
